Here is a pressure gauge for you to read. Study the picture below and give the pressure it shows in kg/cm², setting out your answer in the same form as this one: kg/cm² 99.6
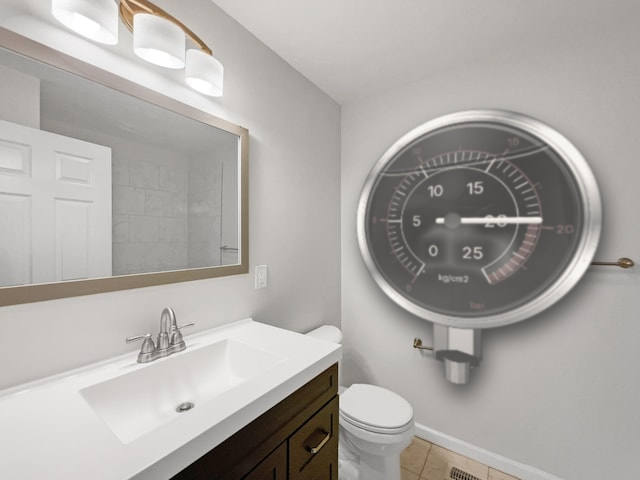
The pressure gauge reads kg/cm² 20
